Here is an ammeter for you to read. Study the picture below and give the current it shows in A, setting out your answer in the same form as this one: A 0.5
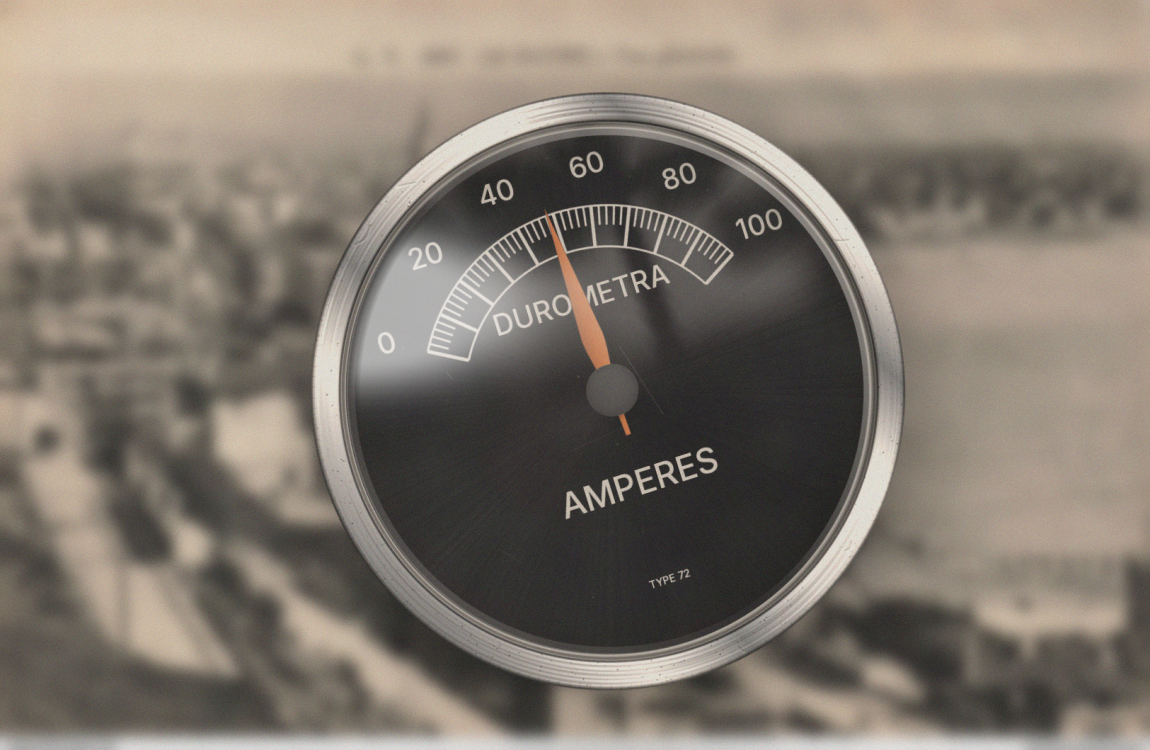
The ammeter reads A 48
